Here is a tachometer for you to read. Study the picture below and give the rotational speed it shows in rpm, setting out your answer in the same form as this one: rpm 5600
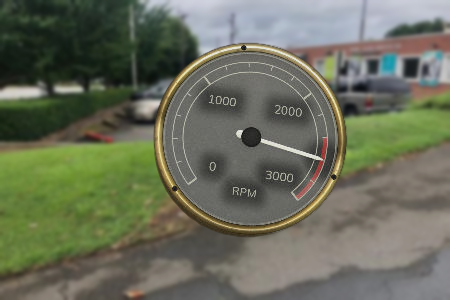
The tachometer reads rpm 2600
